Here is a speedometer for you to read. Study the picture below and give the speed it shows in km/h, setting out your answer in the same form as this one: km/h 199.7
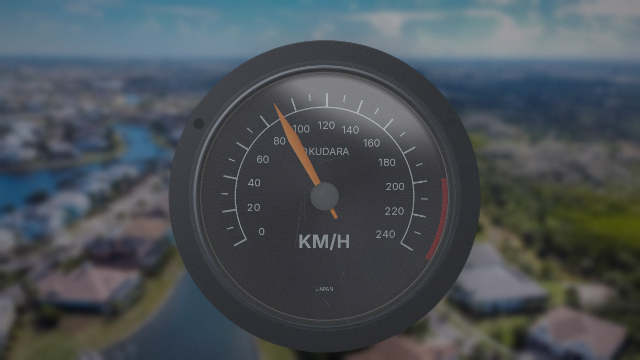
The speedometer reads km/h 90
